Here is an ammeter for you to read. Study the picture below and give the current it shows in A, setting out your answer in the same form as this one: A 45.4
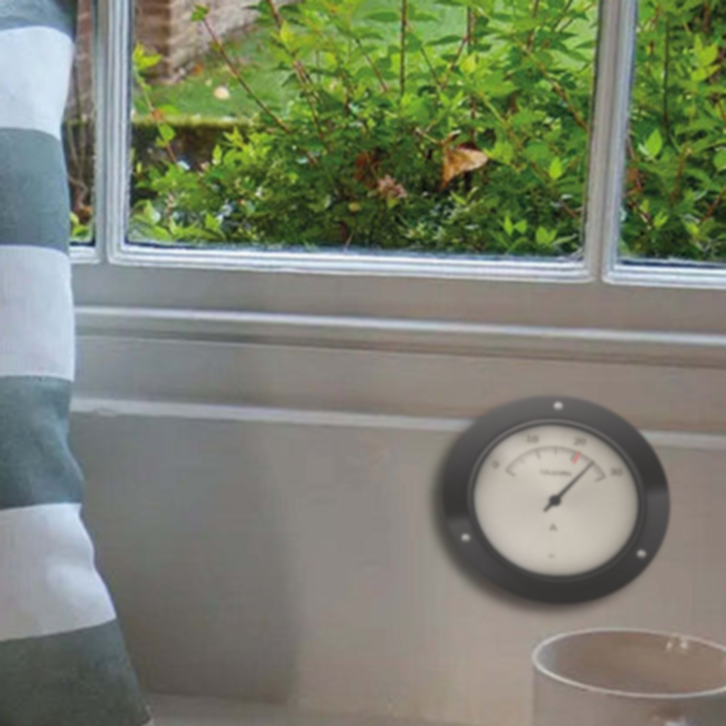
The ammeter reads A 25
